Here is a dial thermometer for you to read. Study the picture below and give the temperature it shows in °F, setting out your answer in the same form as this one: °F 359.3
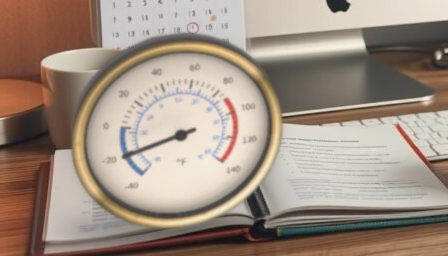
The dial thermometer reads °F -20
